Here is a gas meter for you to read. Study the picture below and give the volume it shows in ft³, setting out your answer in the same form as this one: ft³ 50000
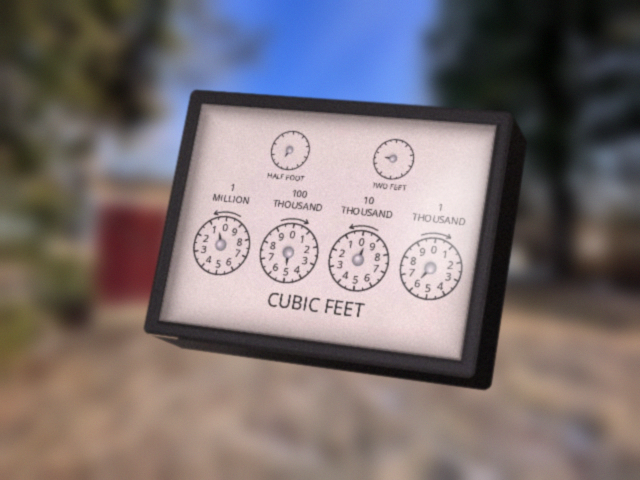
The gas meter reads ft³ 49600
